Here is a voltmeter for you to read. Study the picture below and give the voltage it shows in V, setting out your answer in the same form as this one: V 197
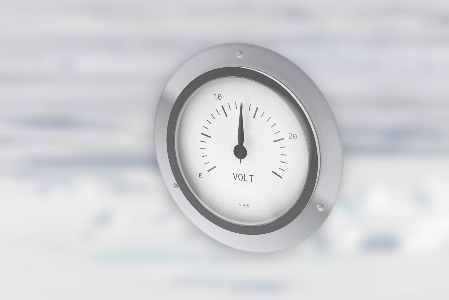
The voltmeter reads V 13
